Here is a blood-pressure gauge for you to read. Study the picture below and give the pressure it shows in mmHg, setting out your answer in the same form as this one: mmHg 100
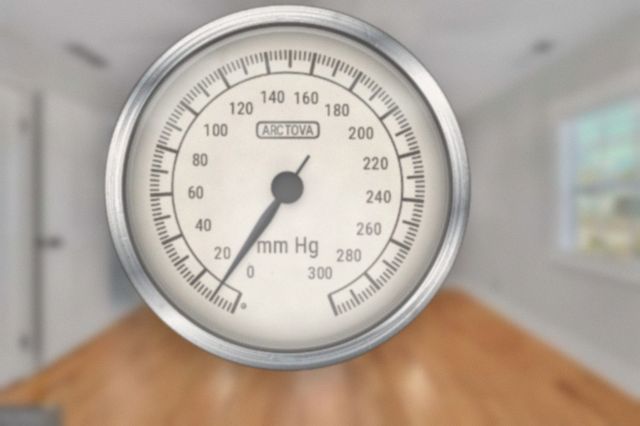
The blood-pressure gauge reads mmHg 10
